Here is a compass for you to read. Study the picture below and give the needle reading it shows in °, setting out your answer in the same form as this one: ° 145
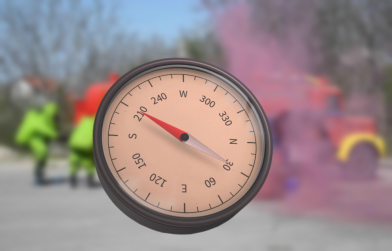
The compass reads ° 210
